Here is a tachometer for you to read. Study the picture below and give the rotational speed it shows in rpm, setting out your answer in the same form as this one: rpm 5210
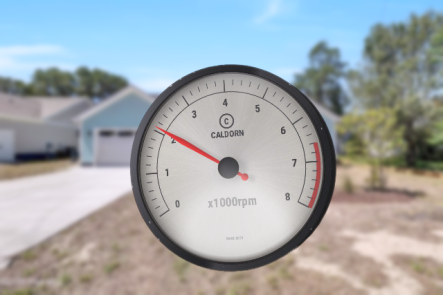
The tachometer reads rpm 2100
